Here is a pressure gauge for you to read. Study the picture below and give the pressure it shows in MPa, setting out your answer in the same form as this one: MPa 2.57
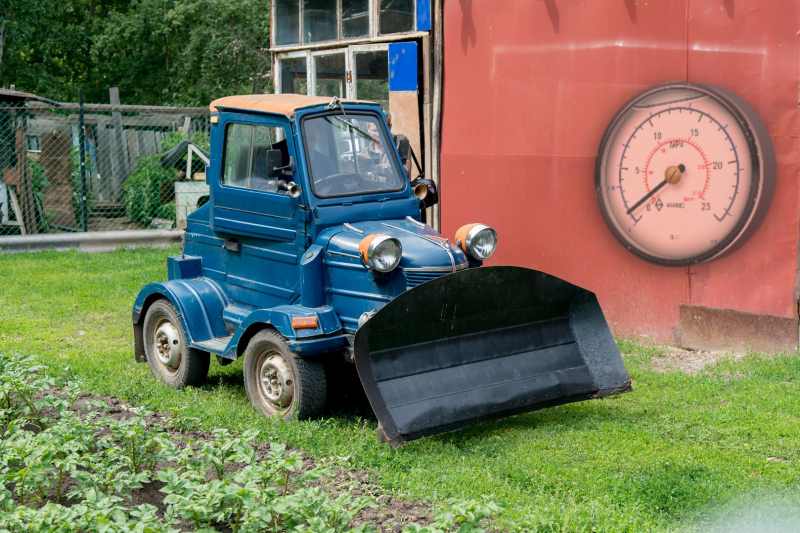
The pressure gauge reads MPa 1
